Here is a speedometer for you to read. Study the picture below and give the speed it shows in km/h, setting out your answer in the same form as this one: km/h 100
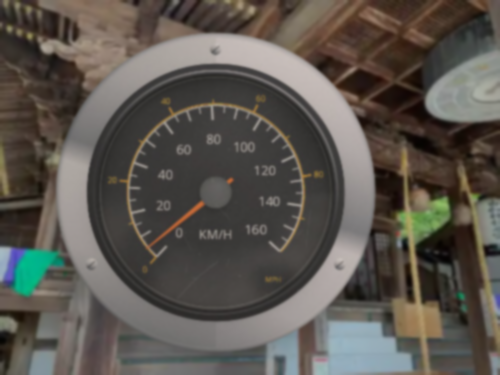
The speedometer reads km/h 5
